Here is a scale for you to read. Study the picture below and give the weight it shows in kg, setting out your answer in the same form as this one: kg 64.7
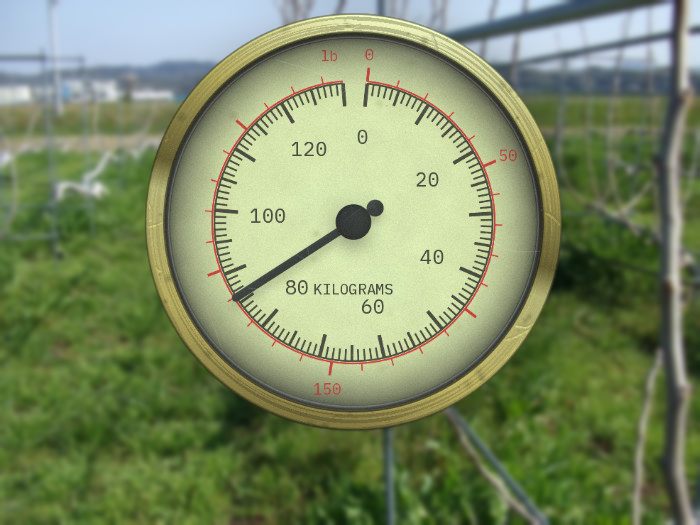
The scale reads kg 86
